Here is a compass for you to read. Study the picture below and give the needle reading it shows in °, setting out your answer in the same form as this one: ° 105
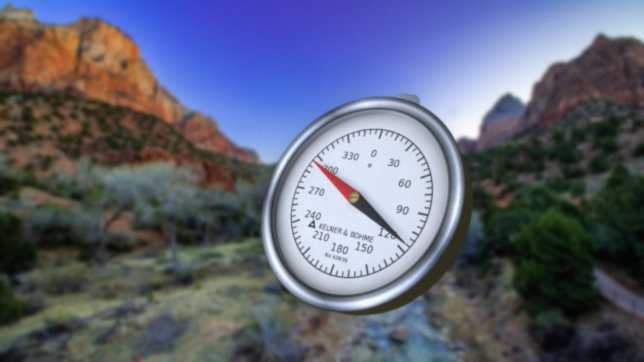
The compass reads ° 295
